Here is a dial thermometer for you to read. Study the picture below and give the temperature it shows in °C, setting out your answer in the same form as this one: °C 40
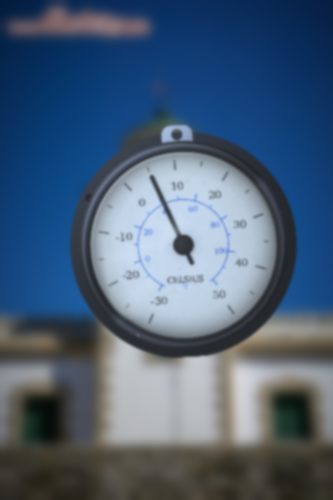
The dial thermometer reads °C 5
